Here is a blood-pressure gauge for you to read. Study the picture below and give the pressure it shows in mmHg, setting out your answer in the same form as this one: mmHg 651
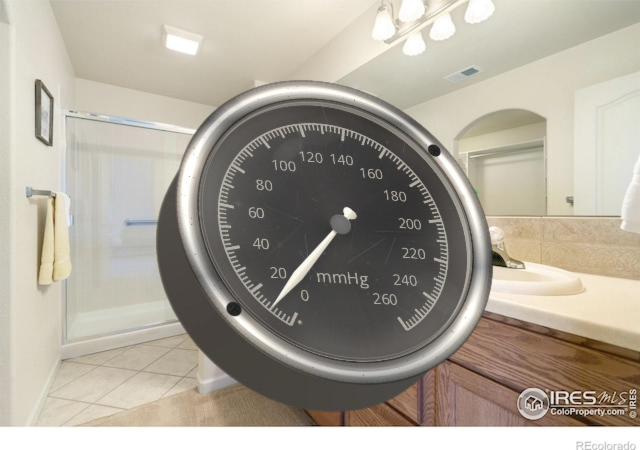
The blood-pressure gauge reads mmHg 10
